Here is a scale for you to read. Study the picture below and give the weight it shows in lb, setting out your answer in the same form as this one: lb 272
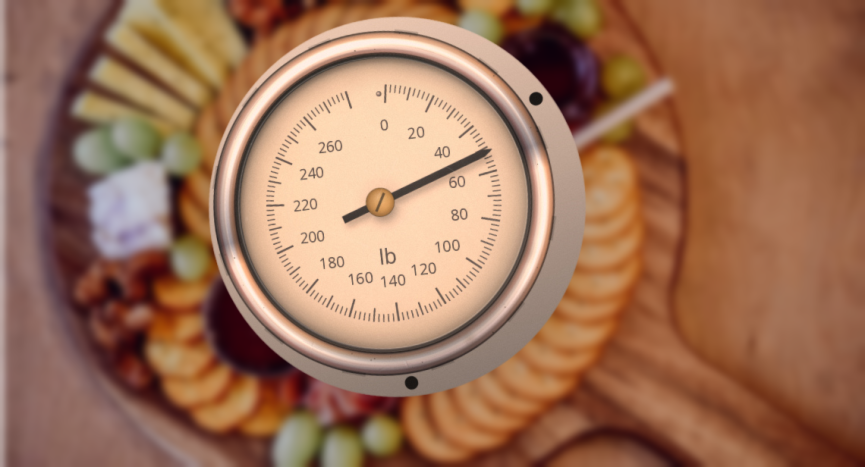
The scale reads lb 52
